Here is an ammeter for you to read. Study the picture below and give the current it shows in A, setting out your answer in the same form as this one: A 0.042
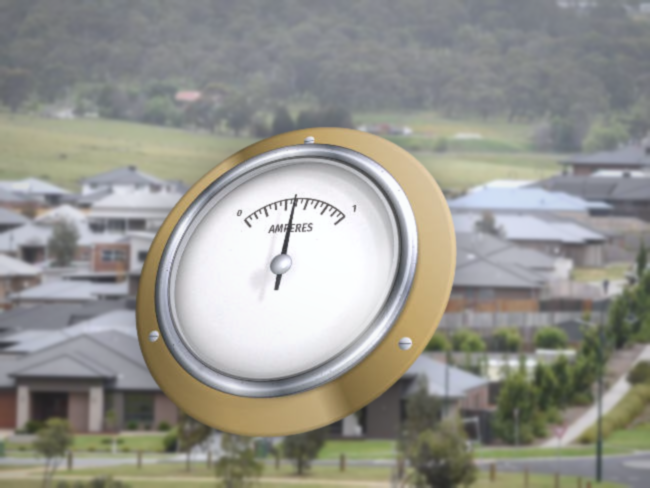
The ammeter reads A 0.5
